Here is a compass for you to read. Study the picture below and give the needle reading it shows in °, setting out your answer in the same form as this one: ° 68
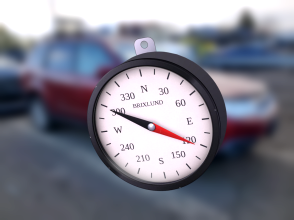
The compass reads ° 120
